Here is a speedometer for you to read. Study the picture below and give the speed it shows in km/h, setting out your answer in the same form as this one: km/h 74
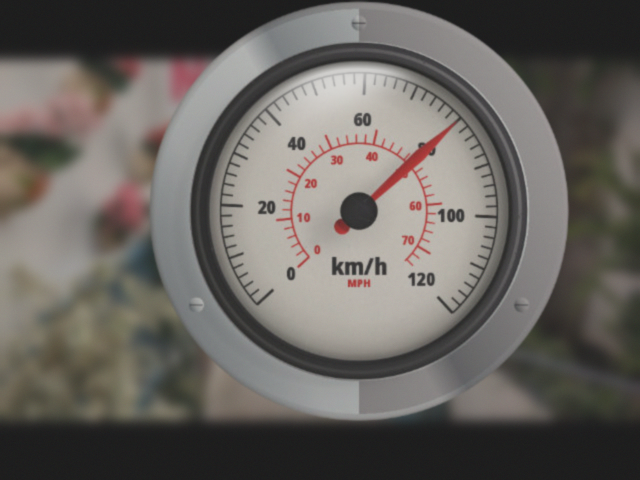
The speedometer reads km/h 80
